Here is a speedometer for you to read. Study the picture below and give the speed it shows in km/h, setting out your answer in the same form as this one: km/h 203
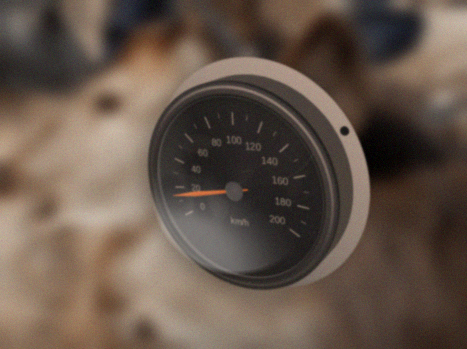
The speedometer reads km/h 15
